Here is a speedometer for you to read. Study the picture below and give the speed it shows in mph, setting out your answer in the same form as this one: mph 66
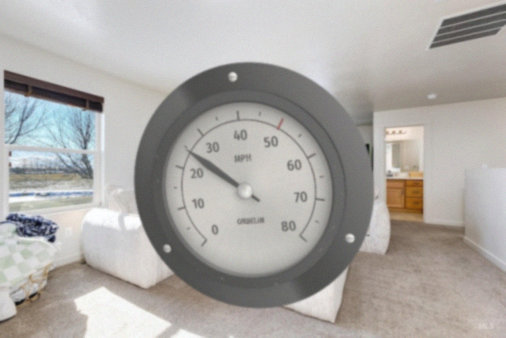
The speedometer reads mph 25
